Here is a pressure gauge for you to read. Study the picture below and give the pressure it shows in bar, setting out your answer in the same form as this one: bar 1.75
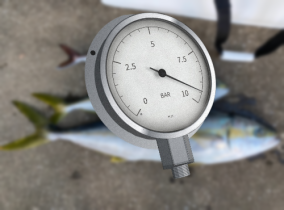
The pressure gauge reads bar 9.5
